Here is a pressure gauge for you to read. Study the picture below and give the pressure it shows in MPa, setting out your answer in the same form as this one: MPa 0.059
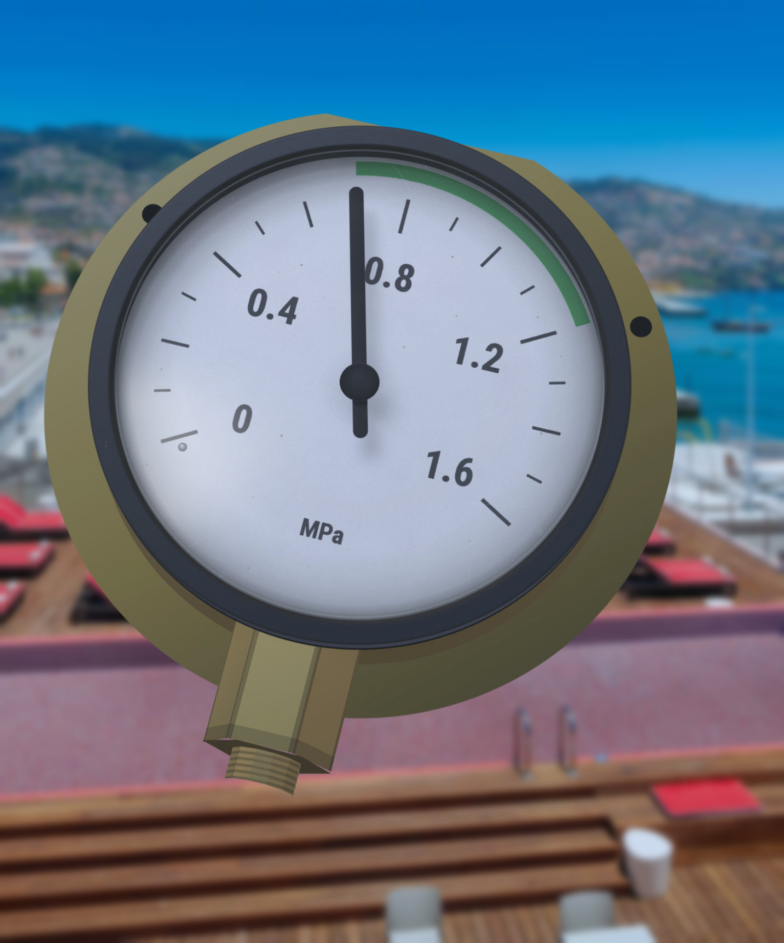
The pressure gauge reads MPa 0.7
